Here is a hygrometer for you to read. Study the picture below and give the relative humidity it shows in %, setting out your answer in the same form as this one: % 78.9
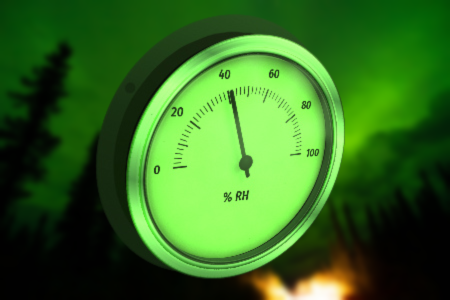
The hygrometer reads % 40
